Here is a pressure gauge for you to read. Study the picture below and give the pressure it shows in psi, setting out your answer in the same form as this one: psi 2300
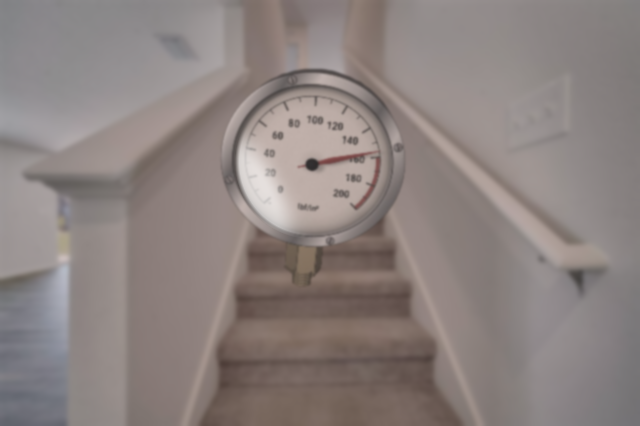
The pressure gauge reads psi 155
